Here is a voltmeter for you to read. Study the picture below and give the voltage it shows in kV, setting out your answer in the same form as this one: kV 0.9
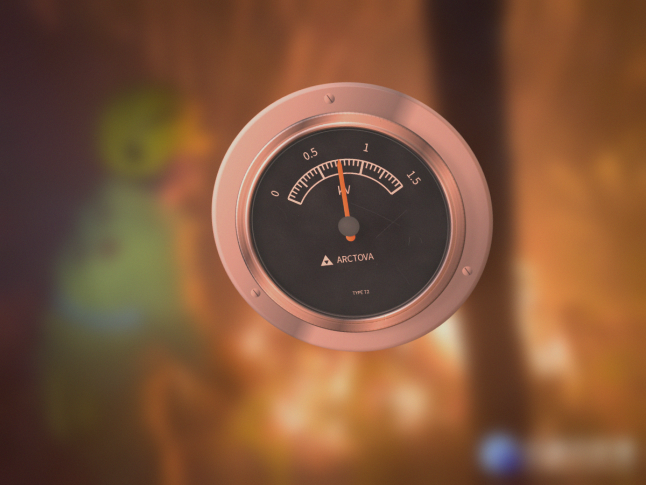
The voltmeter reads kV 0.75
